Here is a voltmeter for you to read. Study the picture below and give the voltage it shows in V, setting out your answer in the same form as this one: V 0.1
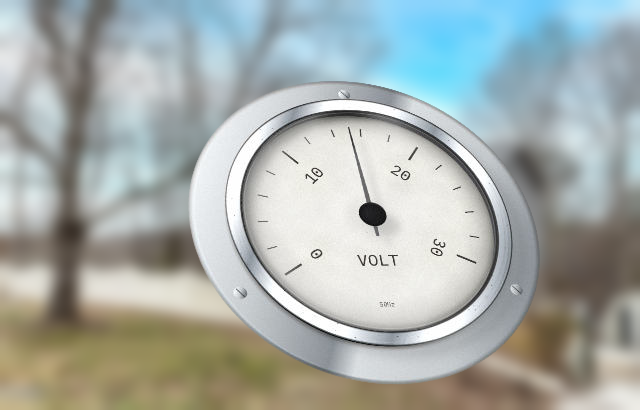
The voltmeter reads V 15
